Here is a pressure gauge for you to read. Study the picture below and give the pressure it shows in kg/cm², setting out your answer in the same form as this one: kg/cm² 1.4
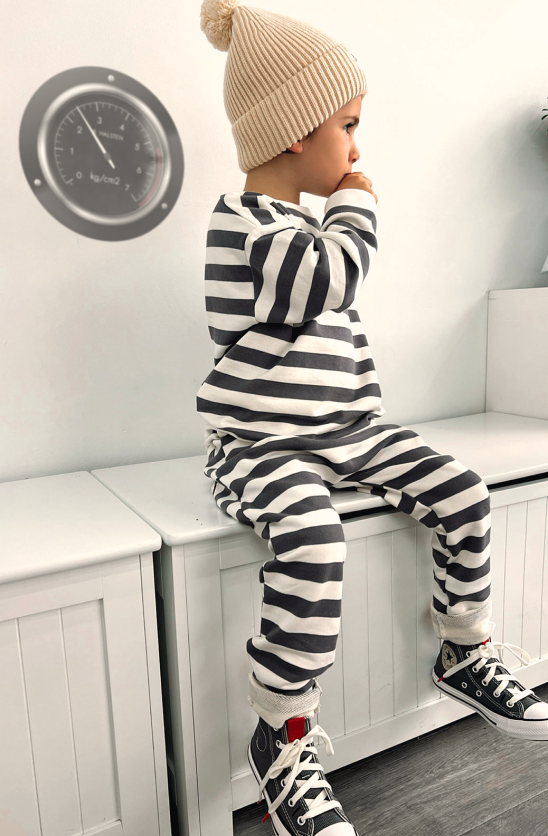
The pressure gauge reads kg/cm² 2.4
